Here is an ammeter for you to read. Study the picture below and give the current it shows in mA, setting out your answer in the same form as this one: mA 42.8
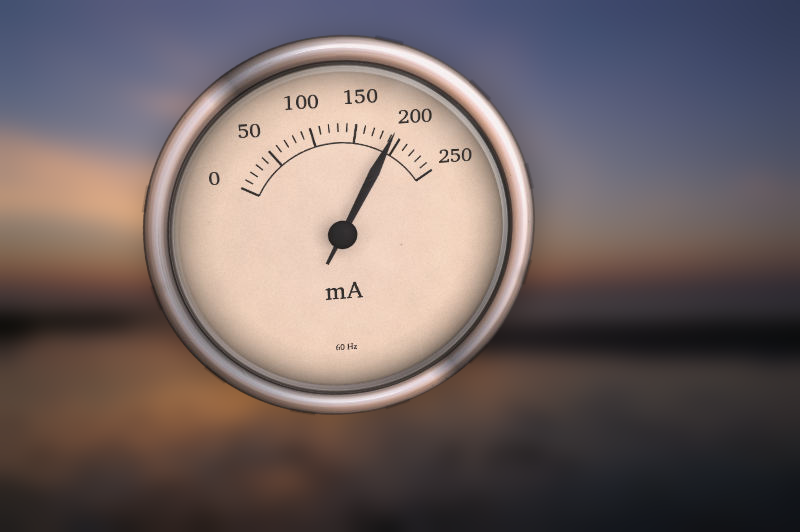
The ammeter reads mA 190
